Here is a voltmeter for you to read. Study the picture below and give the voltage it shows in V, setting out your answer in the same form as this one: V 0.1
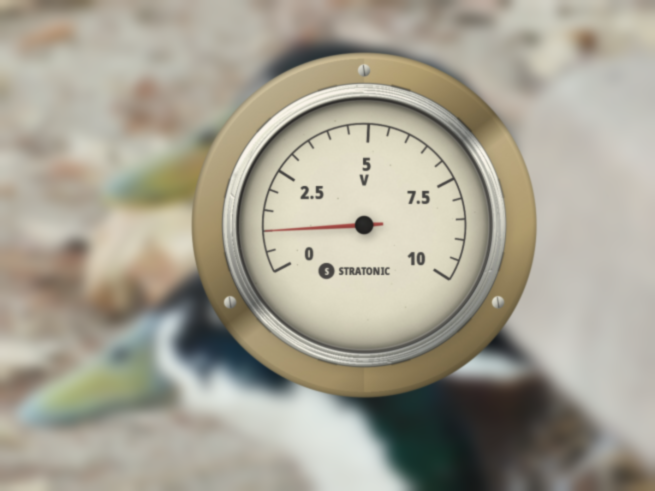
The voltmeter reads V 1
